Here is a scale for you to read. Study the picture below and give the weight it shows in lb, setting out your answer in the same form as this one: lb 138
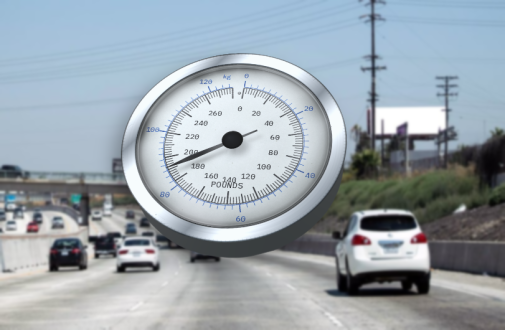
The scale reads lb 190
